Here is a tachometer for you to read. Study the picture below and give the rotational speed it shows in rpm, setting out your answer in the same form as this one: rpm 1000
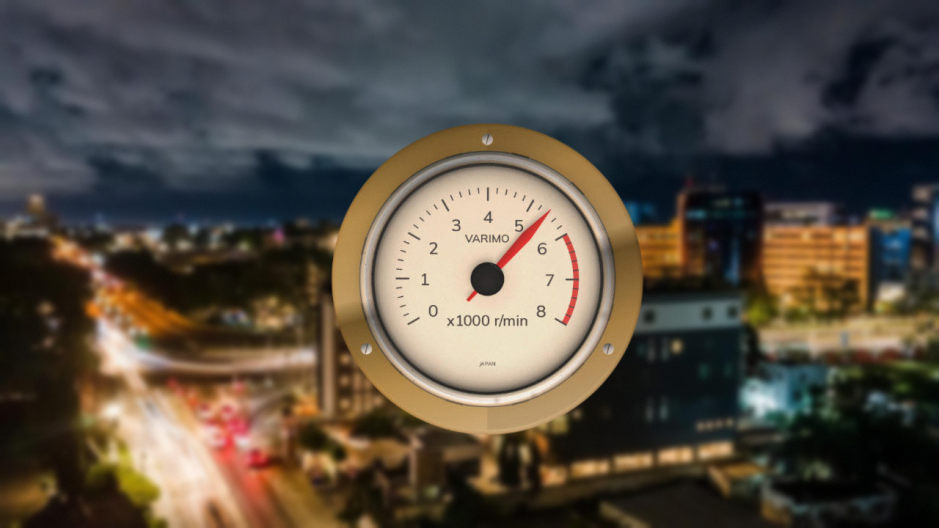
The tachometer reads rpm 5400
